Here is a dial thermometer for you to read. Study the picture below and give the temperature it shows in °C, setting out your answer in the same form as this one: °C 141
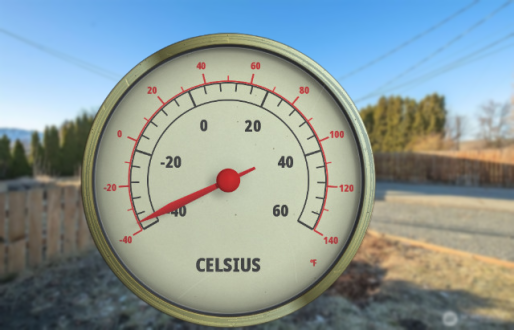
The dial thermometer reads °C -38
